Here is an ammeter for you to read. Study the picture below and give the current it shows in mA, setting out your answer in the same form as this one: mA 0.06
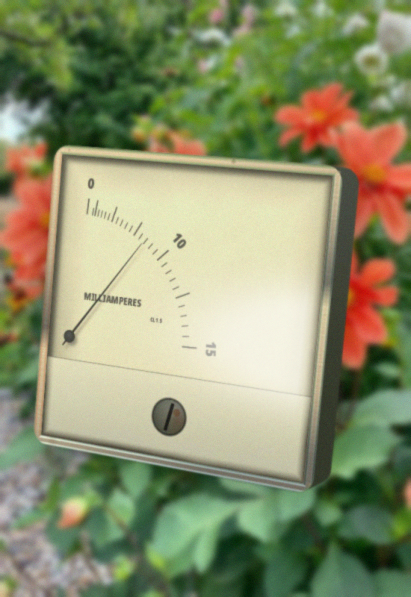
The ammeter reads mA 8.5
